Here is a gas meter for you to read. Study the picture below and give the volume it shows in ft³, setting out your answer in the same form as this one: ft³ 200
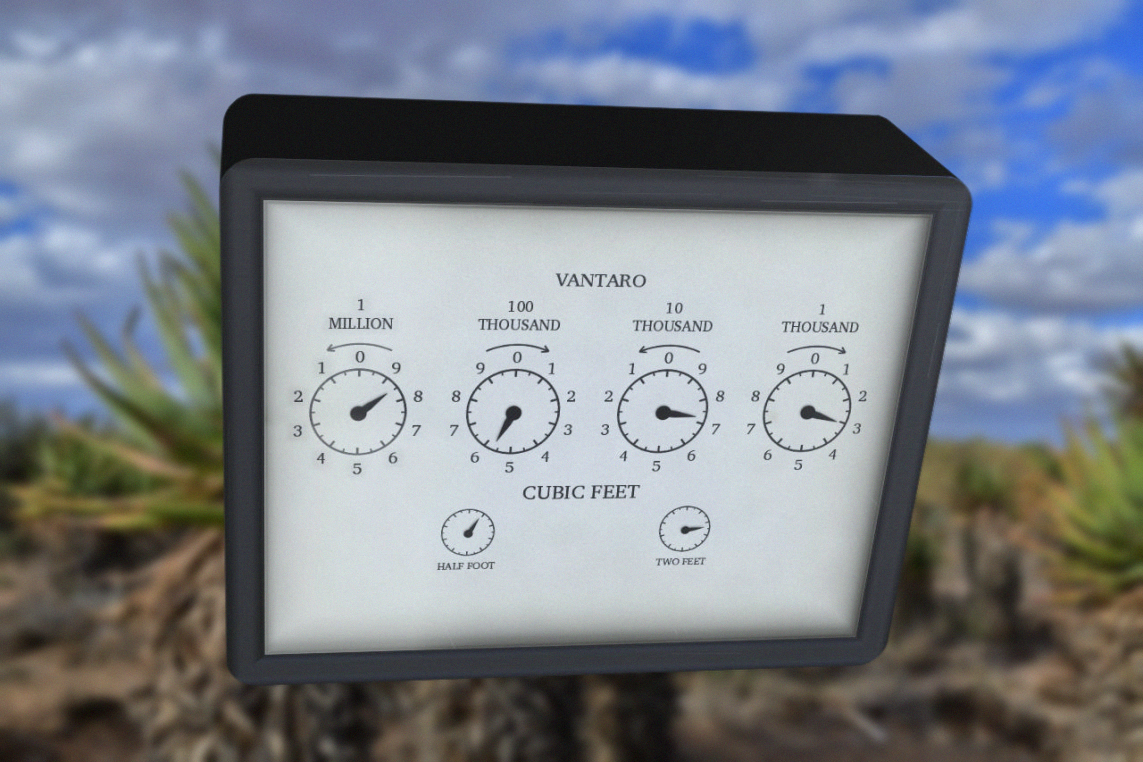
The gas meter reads ft³ 857300
